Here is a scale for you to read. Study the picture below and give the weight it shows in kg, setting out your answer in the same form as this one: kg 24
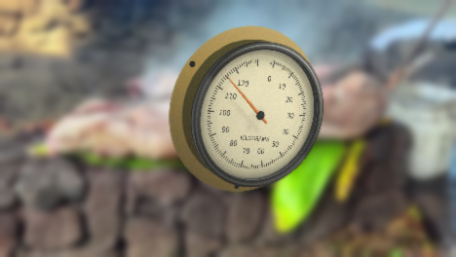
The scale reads kg 115
